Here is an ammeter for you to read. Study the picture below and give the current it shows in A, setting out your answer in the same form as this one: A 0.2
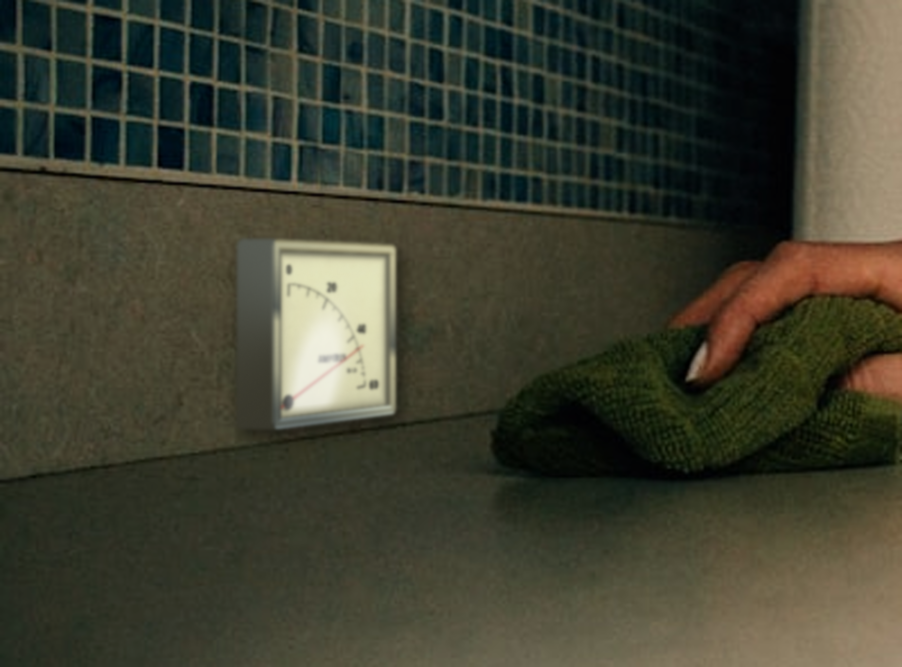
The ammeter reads A 45
